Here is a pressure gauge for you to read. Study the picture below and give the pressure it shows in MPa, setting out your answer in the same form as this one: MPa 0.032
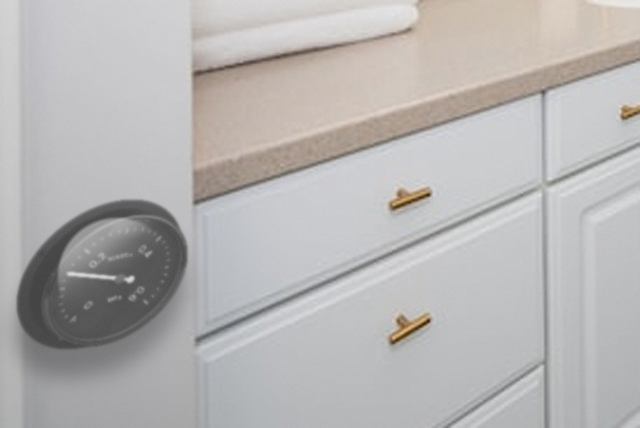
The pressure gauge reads MPa 0.14
